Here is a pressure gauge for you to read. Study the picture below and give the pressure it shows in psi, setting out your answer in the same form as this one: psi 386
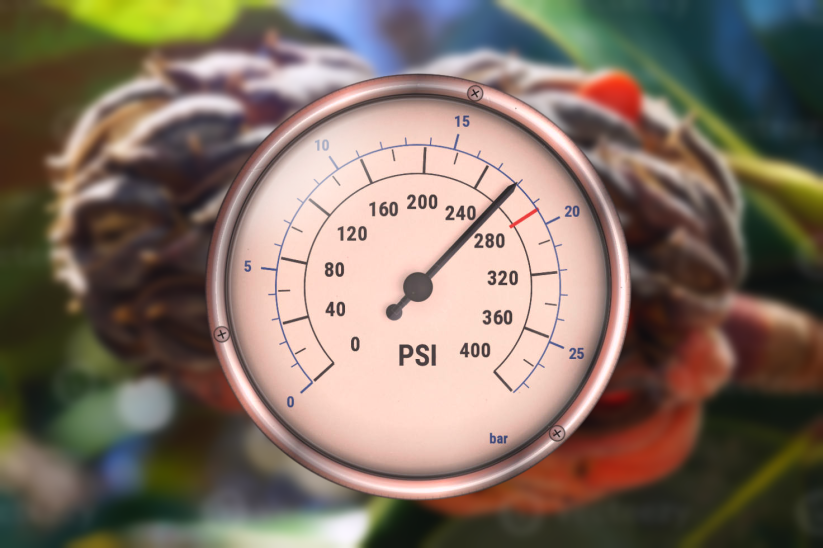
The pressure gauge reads psi 260
